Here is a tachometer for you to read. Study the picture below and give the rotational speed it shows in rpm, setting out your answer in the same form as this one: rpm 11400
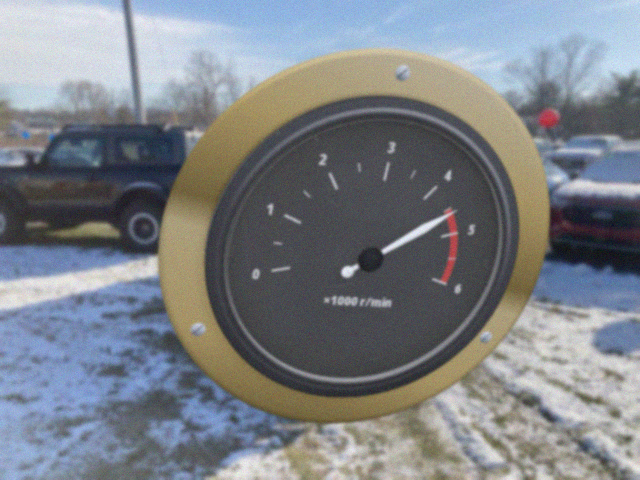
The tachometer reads rpm 4500
